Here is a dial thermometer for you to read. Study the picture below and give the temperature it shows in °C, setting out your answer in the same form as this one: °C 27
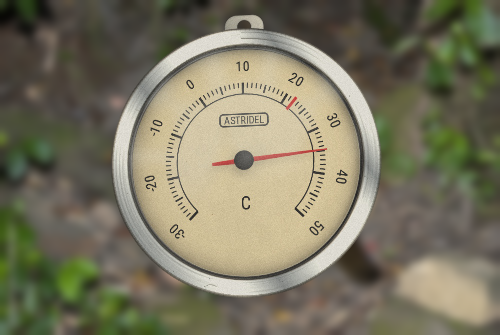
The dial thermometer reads °C 35
